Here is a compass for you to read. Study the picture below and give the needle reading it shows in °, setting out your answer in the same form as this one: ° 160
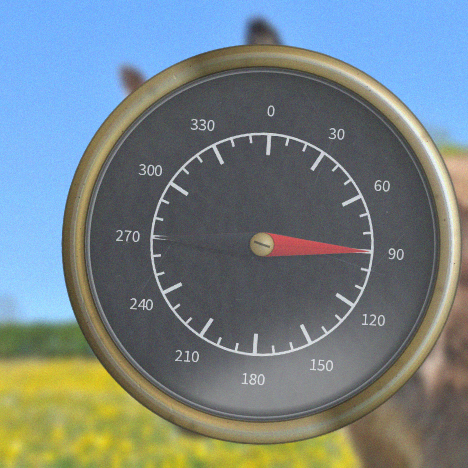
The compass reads ° 90
